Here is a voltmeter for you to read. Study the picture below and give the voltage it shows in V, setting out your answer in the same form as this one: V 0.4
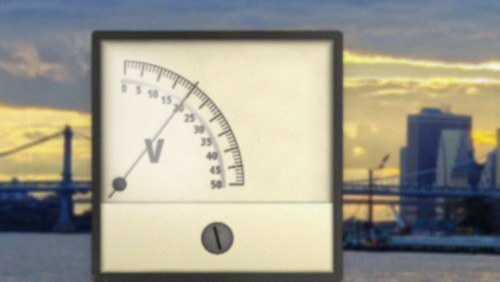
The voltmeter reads V 20
